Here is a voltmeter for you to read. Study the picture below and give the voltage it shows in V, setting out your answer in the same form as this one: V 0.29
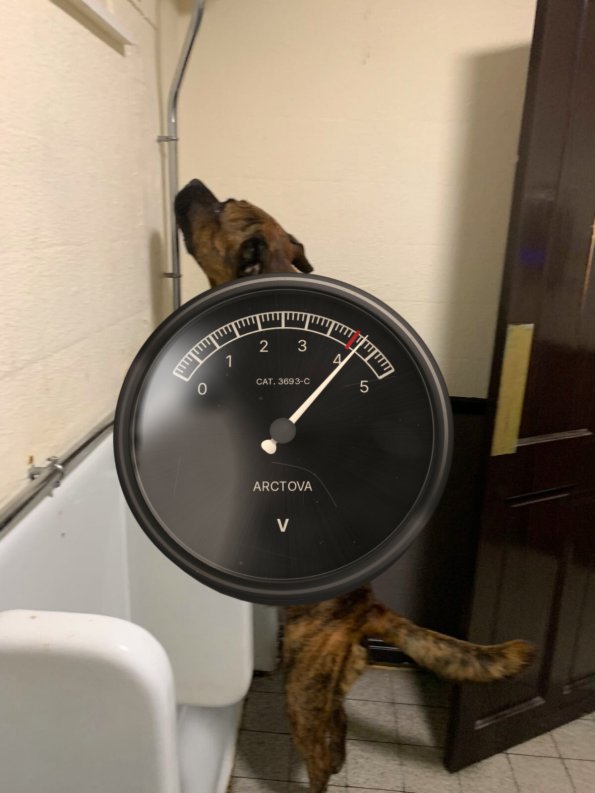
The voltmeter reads V 4.2
